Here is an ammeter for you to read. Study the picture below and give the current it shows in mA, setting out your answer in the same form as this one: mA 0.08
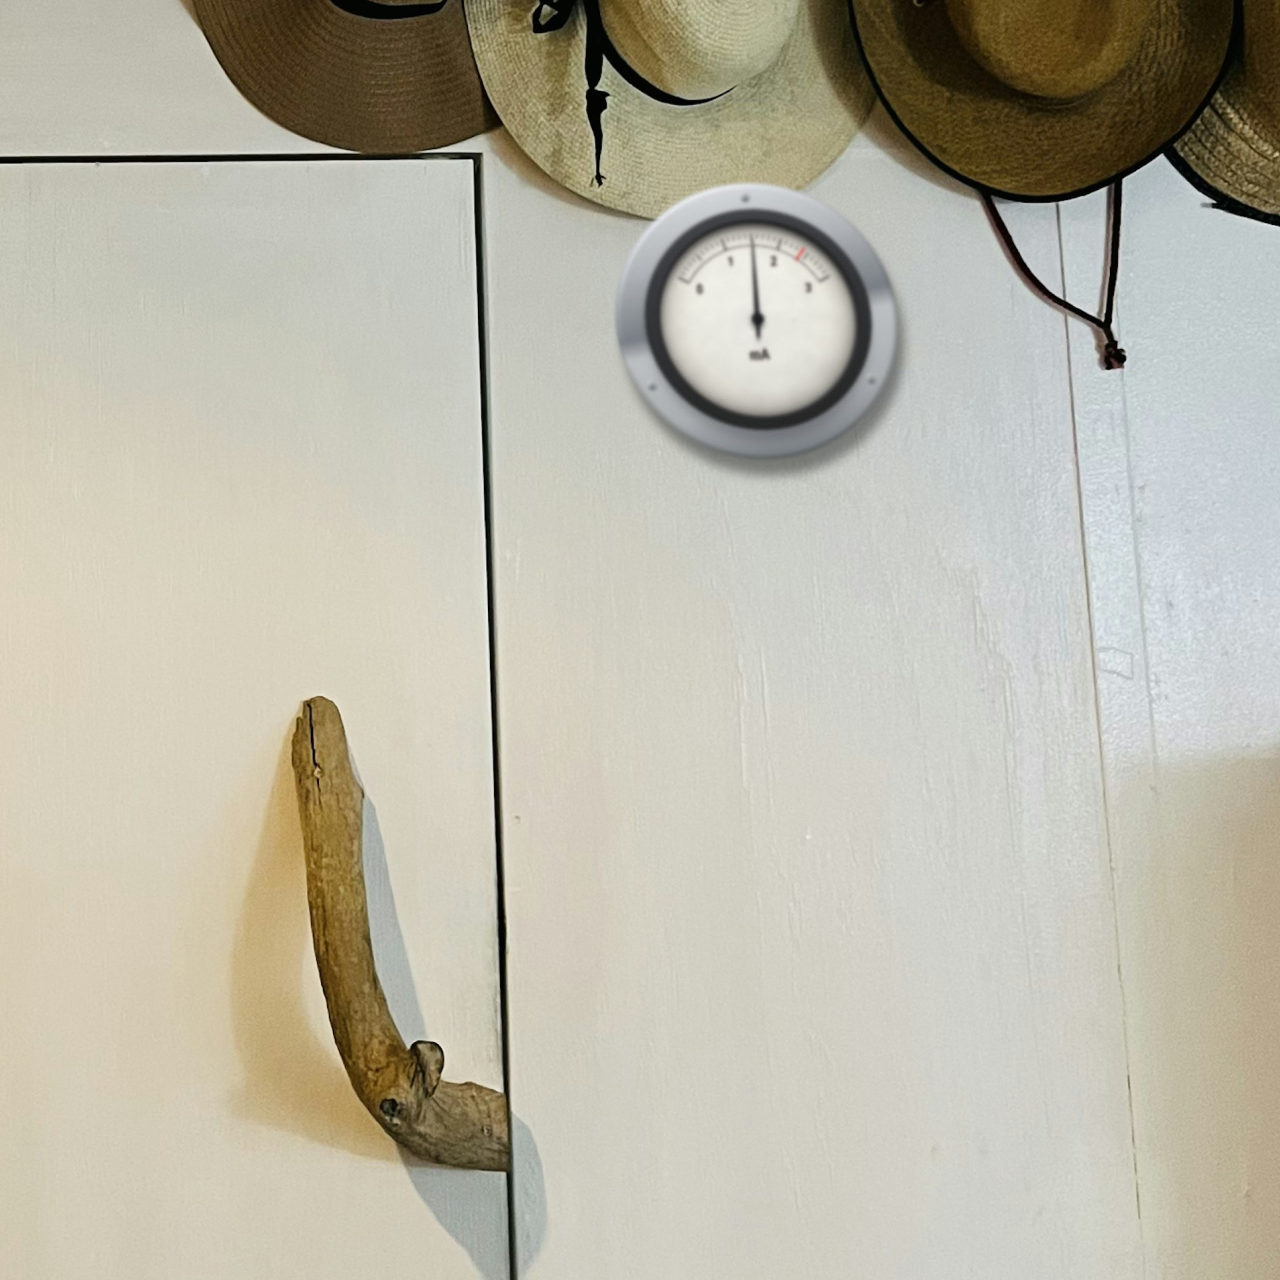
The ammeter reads mA 1.5
